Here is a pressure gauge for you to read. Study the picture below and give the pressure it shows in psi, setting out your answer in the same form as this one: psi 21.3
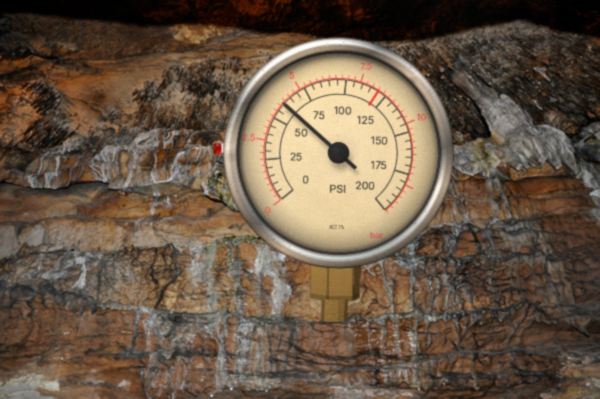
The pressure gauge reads psi 60
